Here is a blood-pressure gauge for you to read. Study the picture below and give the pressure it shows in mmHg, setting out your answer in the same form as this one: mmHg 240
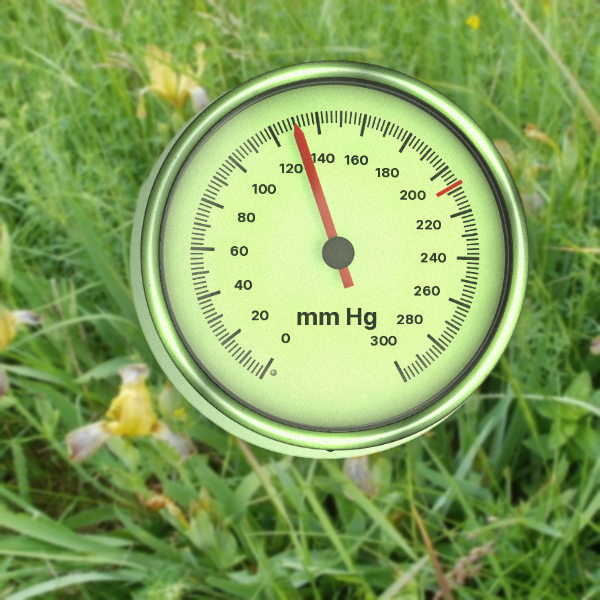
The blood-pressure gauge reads mmHg 130
